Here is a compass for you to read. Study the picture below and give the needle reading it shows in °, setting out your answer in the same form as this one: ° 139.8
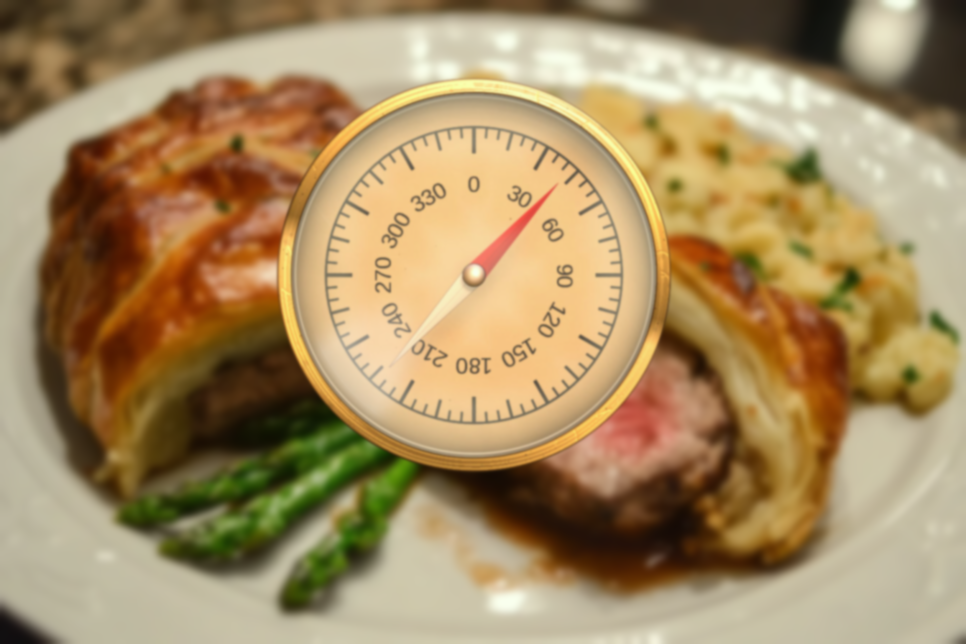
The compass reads ° 42.5
